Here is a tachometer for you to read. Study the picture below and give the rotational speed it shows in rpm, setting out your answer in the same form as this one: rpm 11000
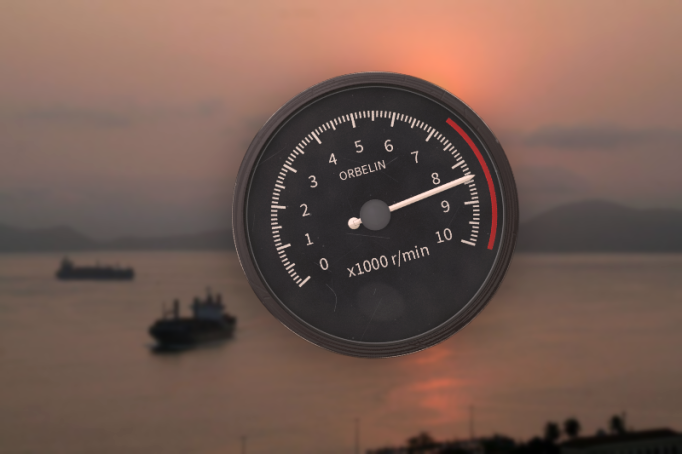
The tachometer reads rpm 8400
